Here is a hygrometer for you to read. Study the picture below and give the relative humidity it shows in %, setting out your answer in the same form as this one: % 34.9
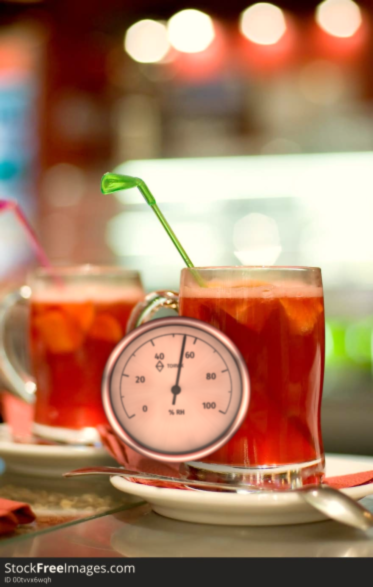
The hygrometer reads % 55
